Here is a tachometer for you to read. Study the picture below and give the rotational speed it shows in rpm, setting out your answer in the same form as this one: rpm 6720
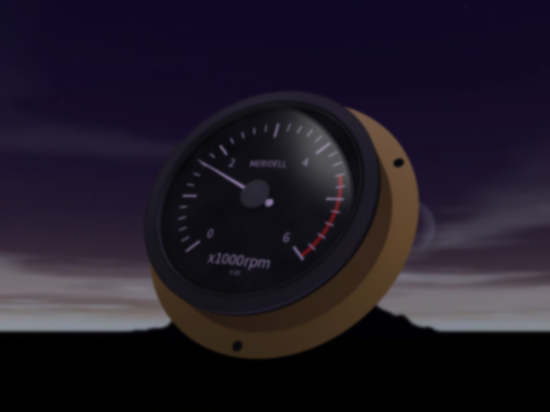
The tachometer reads rpm 1600
